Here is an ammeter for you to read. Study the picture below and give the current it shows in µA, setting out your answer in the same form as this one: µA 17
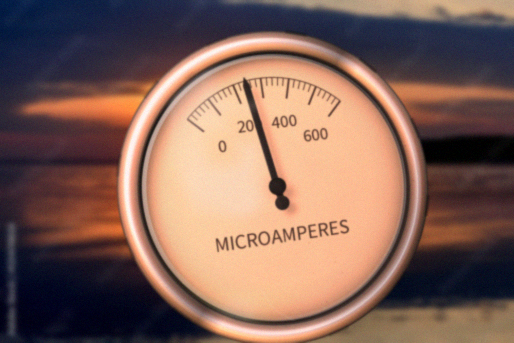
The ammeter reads µA 240
